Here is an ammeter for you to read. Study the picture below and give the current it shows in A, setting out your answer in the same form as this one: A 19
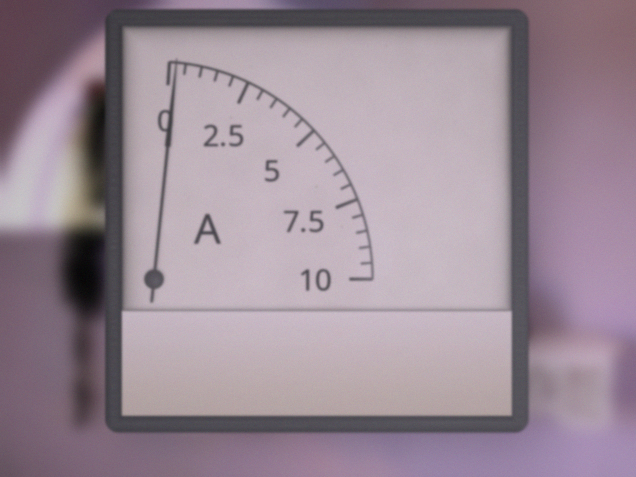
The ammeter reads A 0.25
